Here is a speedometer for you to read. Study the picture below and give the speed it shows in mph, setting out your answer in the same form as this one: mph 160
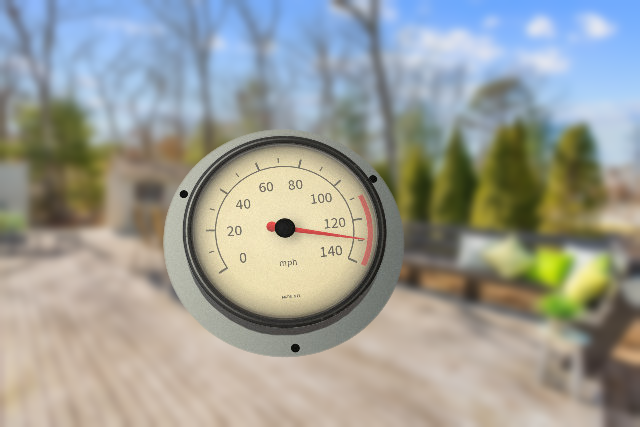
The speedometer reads mph 130
